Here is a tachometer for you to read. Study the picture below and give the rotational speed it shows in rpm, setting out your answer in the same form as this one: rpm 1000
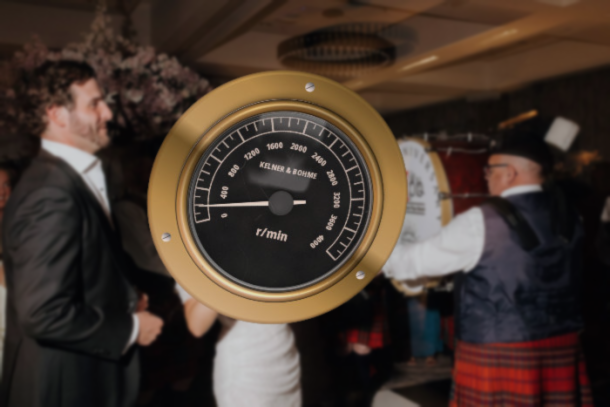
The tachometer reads rpm 200
